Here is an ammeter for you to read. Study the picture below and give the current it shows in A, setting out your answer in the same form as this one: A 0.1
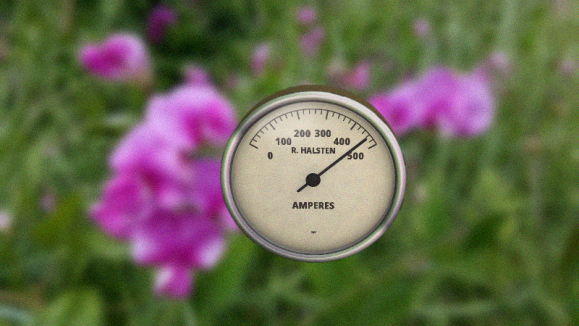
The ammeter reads A 460
